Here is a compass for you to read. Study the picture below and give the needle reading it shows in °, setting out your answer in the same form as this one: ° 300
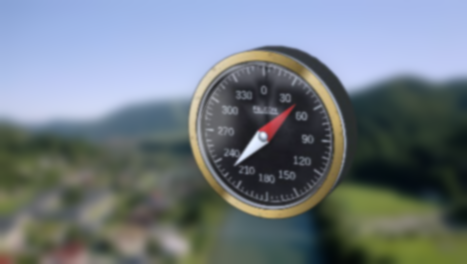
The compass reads ° 45
